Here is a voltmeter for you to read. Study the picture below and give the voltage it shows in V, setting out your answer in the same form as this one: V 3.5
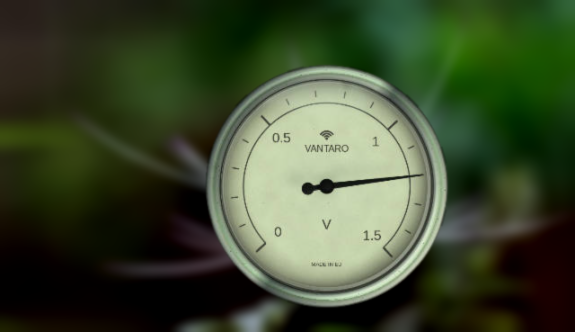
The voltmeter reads V 1.2
